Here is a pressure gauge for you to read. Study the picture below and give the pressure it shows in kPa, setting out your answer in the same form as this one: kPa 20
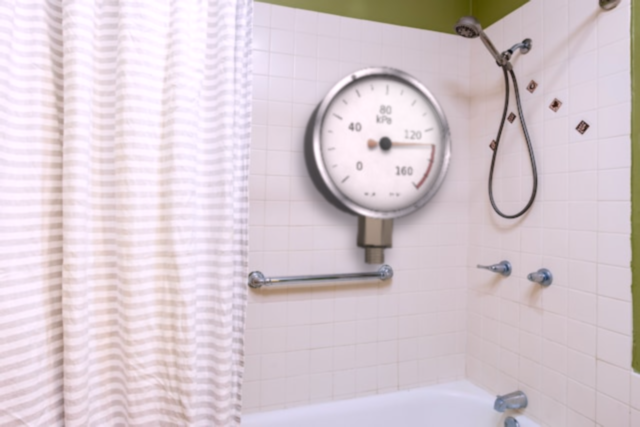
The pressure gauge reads kPa 130
